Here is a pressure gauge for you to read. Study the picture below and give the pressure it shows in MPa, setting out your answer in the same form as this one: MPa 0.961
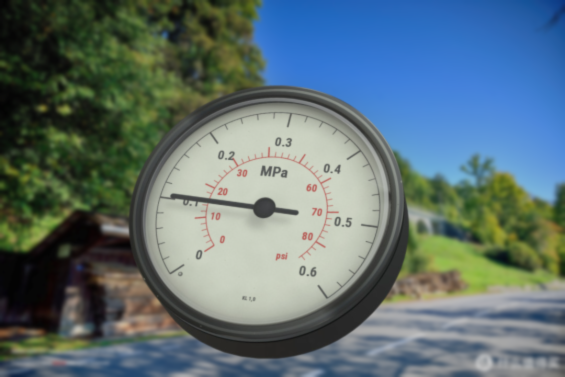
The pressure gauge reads MPa 0.1
